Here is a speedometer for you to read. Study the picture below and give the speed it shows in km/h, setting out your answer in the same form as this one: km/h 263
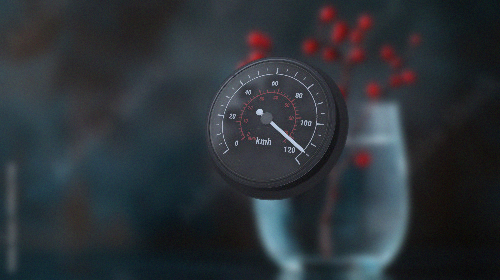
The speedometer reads km/h 115
